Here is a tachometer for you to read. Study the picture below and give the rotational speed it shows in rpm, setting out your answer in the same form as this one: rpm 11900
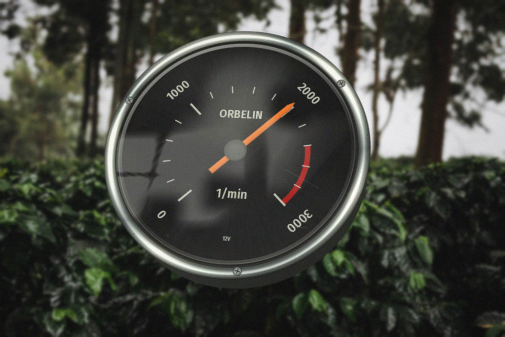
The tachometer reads rpm 2000
